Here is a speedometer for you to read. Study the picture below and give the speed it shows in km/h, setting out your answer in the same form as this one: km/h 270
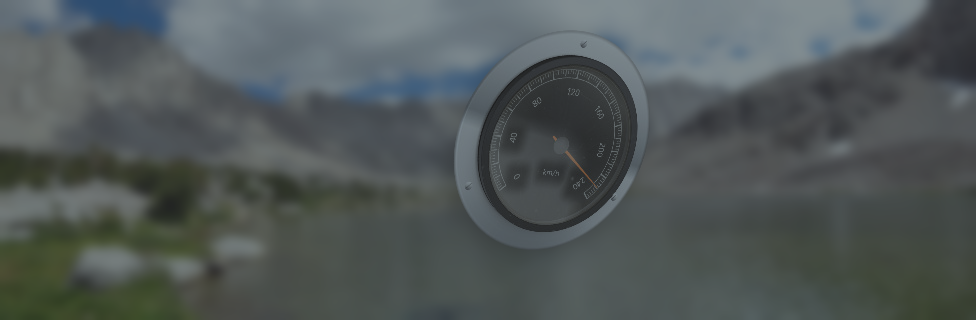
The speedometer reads km/h 230
